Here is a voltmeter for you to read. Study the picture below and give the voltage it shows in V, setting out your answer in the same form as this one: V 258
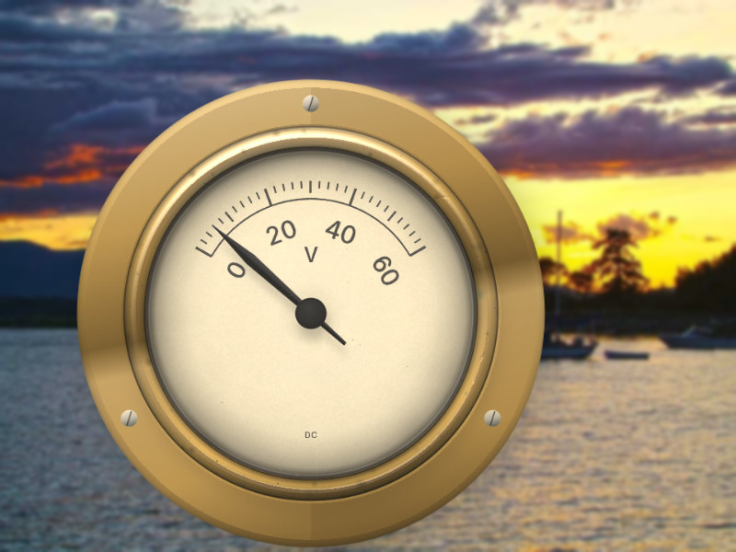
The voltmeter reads V 6
